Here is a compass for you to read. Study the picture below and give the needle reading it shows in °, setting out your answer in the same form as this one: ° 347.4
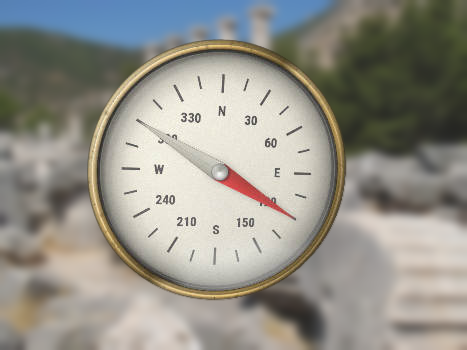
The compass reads ° 120
